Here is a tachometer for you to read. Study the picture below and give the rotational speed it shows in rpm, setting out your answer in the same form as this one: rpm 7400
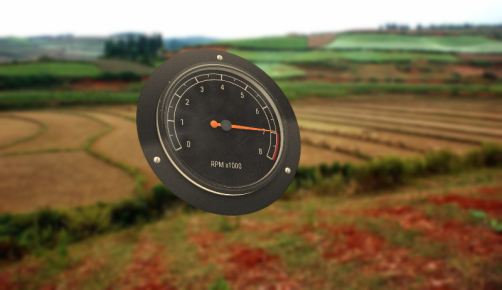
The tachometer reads rpm 7000
